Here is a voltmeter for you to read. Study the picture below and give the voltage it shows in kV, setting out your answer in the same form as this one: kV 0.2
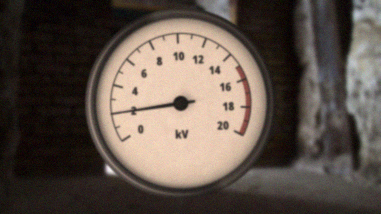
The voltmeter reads kV 2
